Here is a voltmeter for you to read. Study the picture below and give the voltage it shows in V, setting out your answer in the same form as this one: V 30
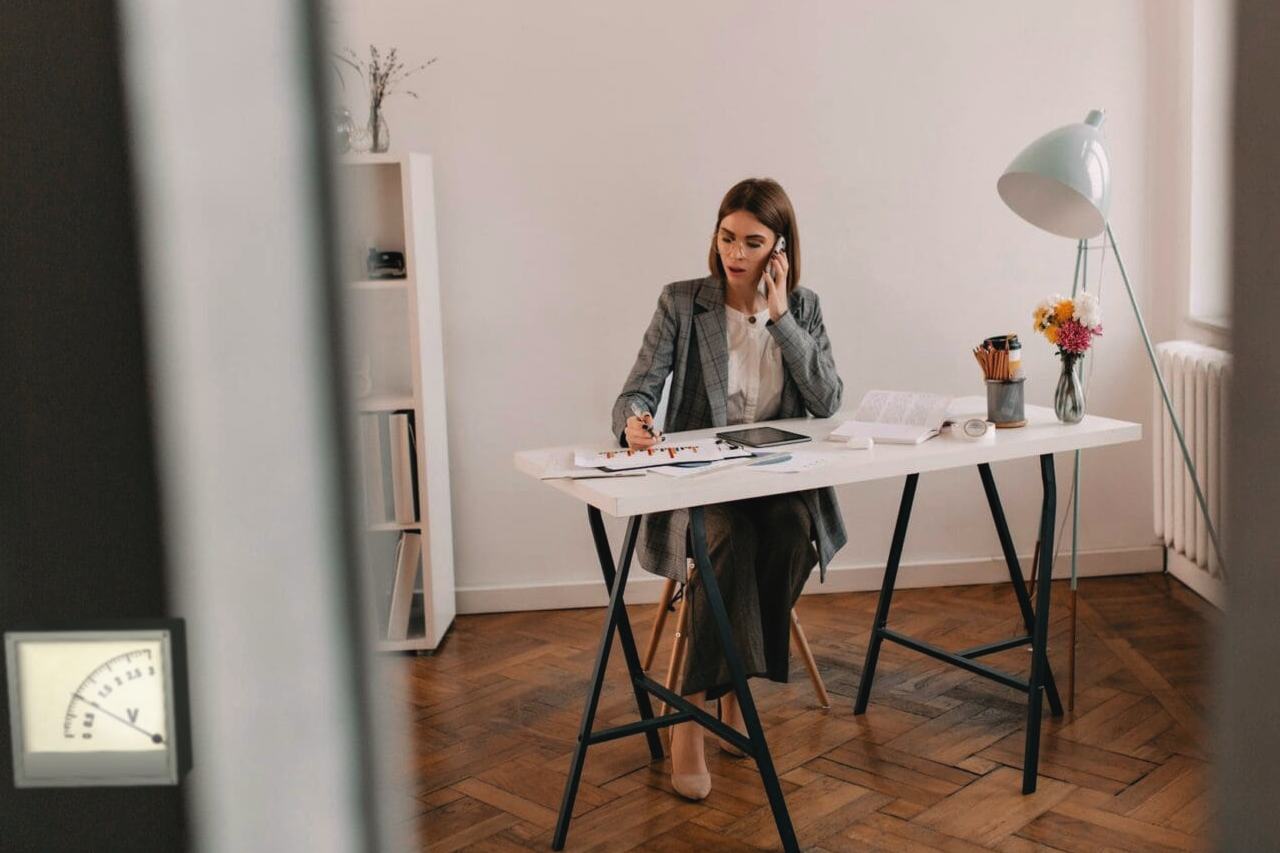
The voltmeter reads V 1
